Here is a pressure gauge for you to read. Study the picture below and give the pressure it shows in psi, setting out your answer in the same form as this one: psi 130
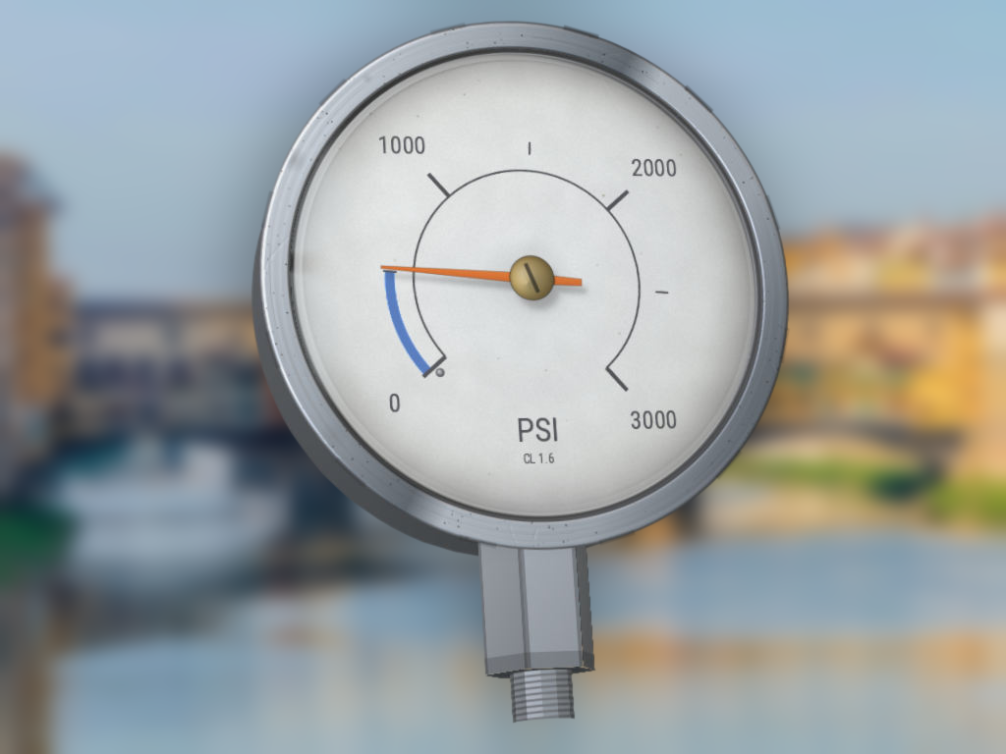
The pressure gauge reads psi 500
